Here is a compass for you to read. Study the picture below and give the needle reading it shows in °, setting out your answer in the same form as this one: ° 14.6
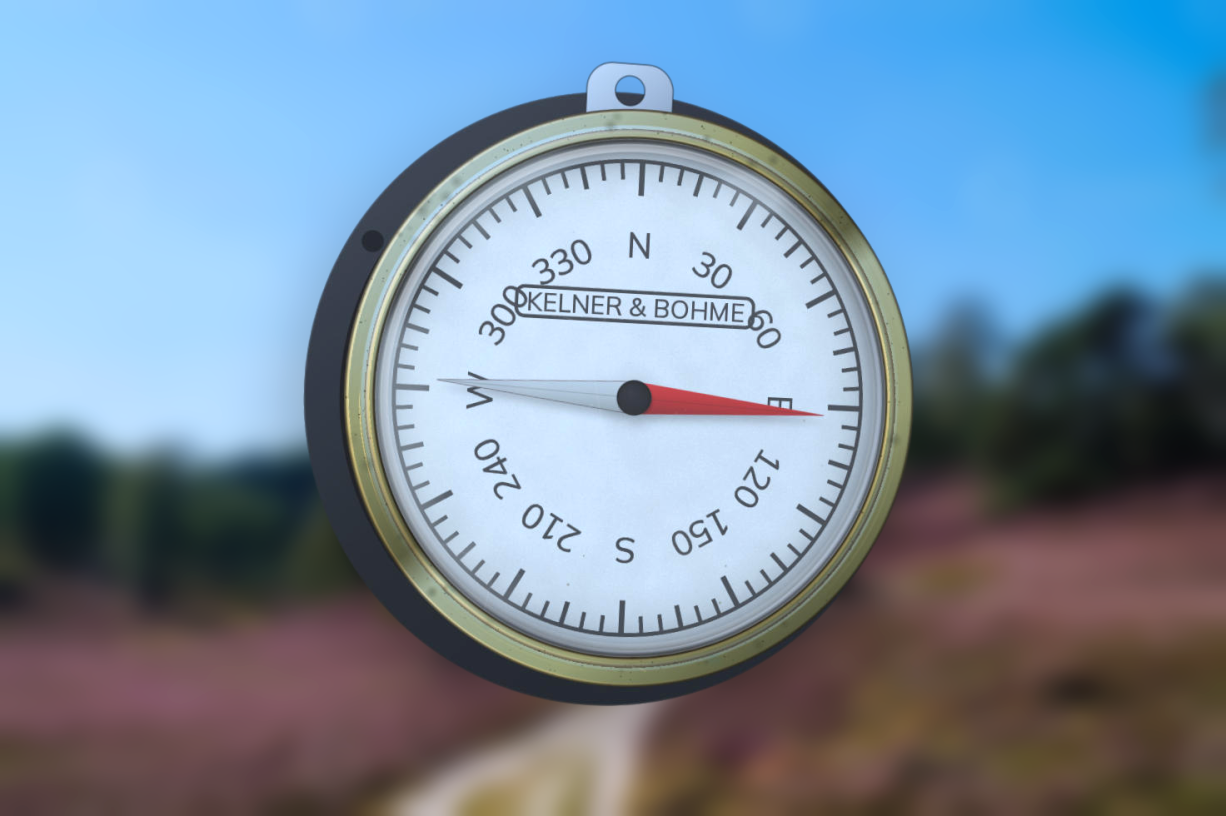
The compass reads ° 92.5
